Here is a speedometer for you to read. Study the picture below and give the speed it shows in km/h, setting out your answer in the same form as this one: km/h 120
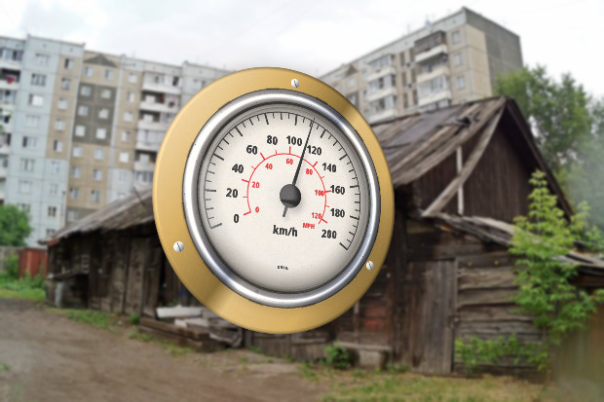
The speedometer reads km/h 110
